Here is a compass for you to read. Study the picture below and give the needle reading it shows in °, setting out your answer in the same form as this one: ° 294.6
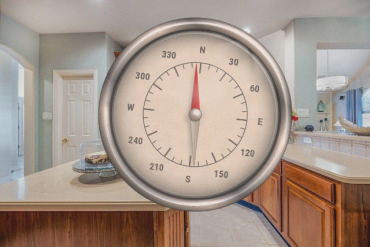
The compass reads ° 355
